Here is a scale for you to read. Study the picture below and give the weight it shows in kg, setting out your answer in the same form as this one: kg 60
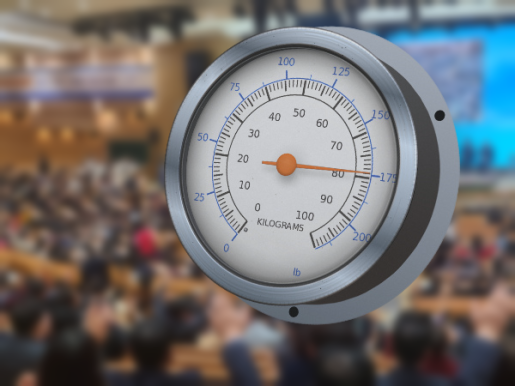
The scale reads kg 79
